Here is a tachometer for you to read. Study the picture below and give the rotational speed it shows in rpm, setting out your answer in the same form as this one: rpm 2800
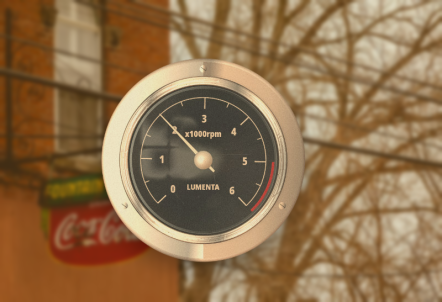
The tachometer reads rpm 2000
